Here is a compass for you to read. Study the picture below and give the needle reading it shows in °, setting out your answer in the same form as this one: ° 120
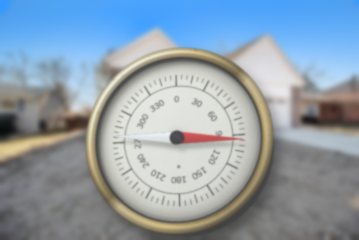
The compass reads ° 95
